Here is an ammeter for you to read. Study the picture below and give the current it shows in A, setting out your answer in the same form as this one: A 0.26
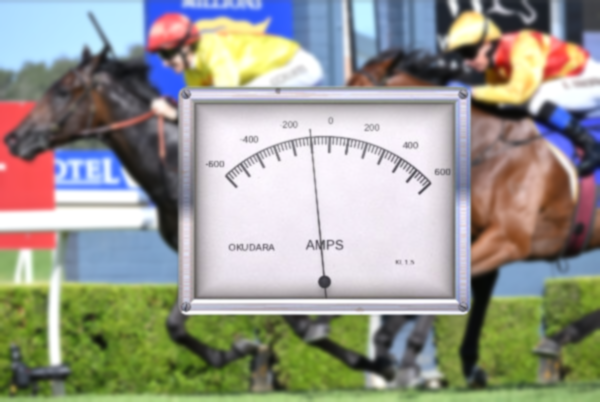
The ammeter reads A -100
